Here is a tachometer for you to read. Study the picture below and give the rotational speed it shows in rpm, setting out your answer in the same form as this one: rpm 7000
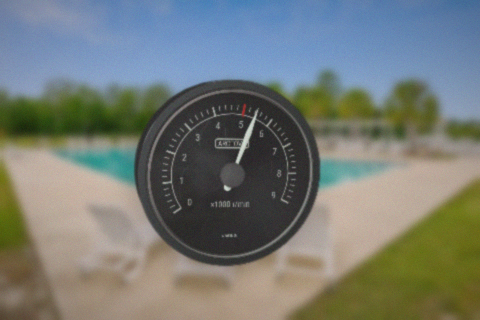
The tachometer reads rpm 5400
